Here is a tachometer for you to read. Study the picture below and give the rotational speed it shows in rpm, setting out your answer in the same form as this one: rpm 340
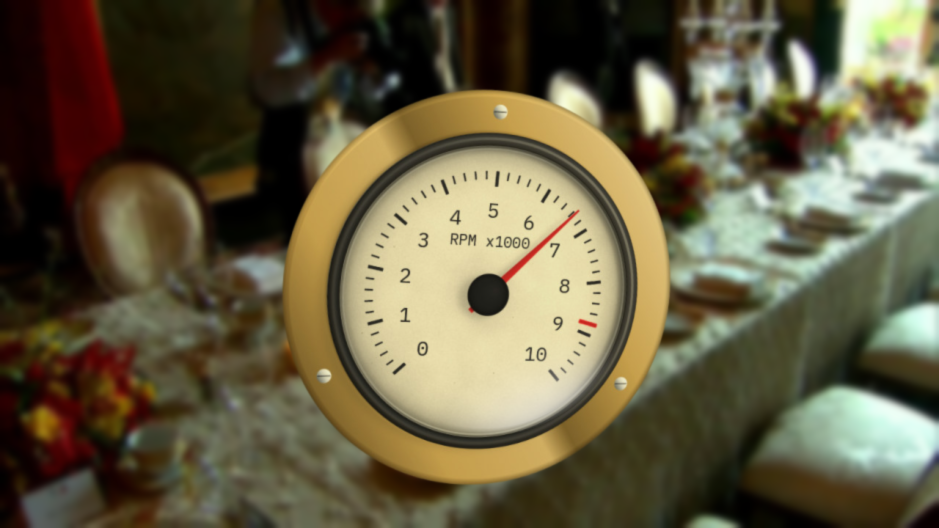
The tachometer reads rpm 6600
